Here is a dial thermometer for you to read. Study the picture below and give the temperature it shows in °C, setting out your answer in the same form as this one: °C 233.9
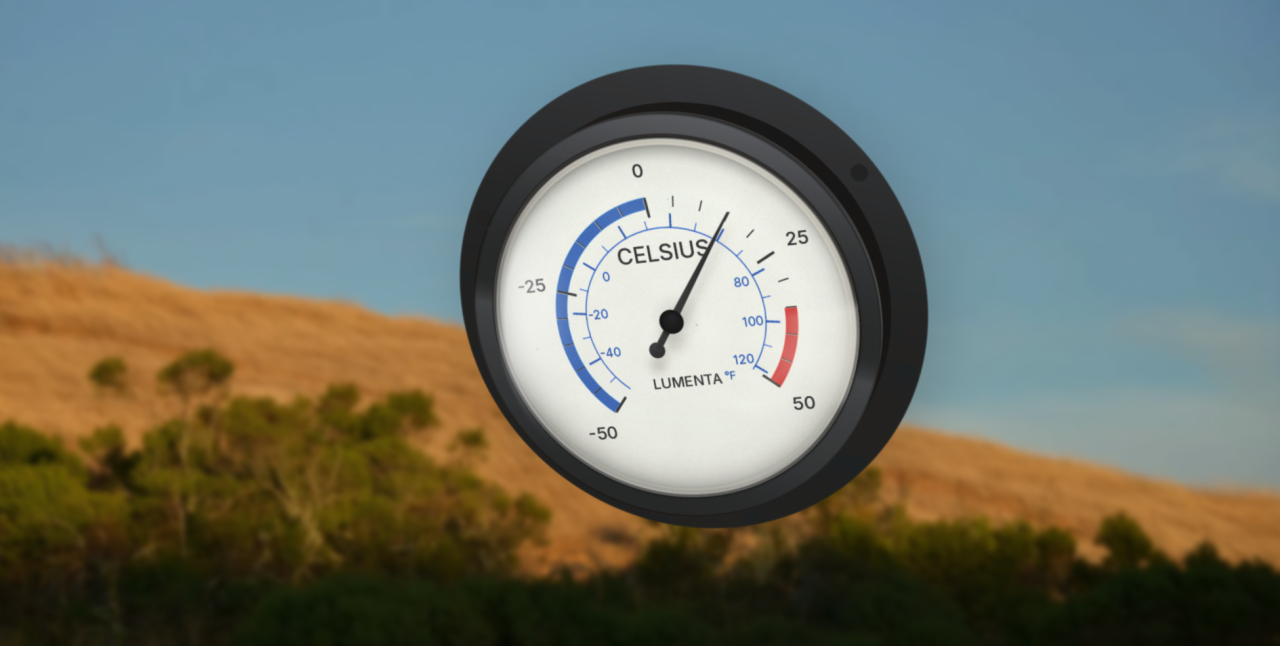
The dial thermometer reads °C 15
